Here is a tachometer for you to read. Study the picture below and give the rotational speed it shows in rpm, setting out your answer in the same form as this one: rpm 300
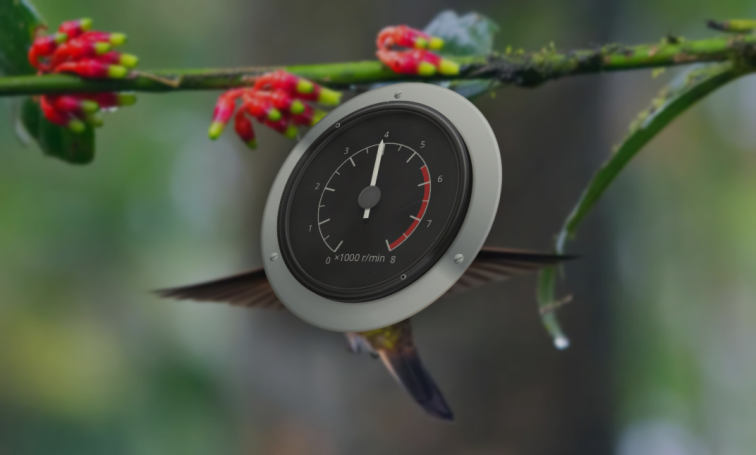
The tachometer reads rpm 4000
